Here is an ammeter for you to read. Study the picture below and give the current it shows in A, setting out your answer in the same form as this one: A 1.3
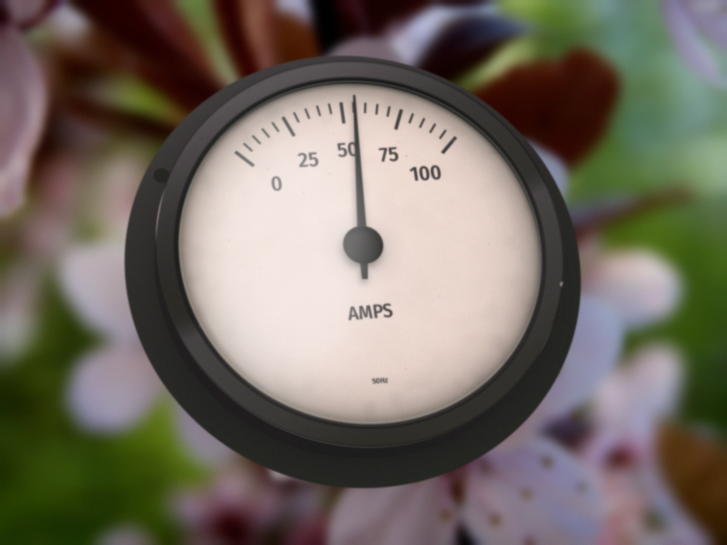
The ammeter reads A 55
